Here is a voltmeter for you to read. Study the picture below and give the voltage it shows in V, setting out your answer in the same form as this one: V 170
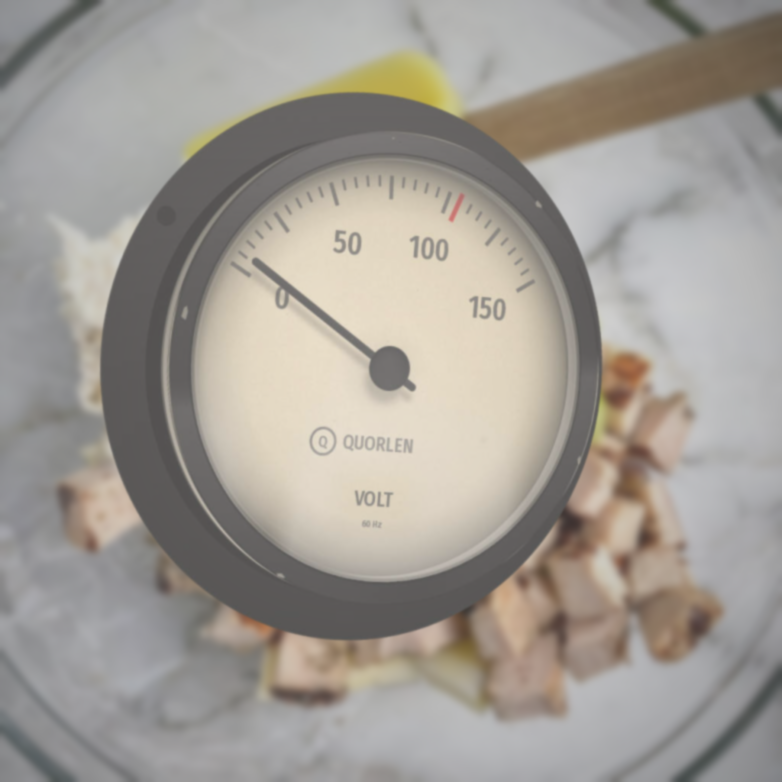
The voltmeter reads V 5
